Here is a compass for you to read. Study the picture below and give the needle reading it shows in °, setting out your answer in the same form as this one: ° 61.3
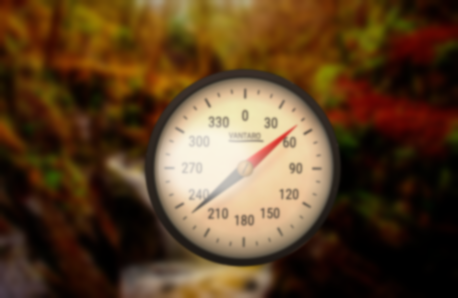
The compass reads ° 50
